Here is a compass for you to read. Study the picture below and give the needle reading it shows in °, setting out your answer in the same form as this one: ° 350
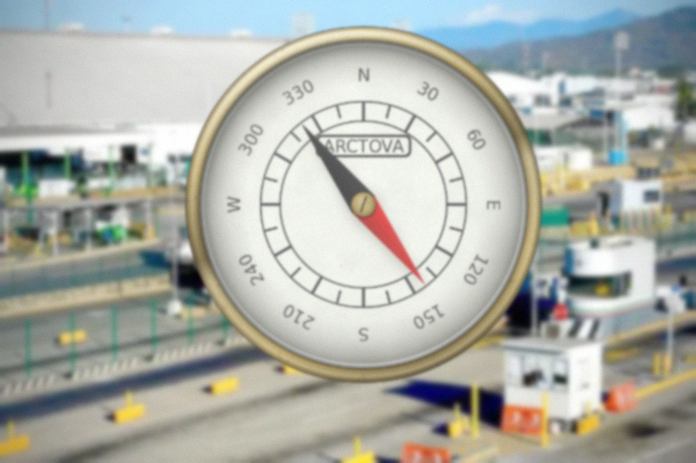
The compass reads ° 142.5
